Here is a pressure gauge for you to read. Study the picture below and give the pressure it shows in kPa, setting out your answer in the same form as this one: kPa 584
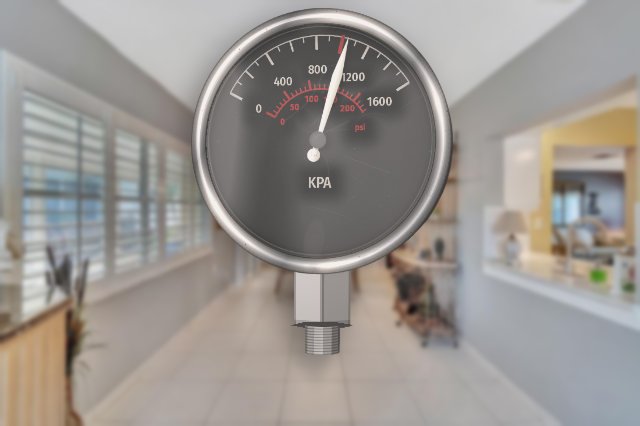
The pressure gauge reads kPa 1050
